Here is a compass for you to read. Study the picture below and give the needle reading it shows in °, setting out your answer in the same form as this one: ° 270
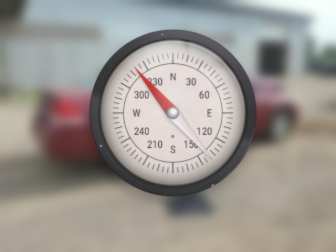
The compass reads ° 320
